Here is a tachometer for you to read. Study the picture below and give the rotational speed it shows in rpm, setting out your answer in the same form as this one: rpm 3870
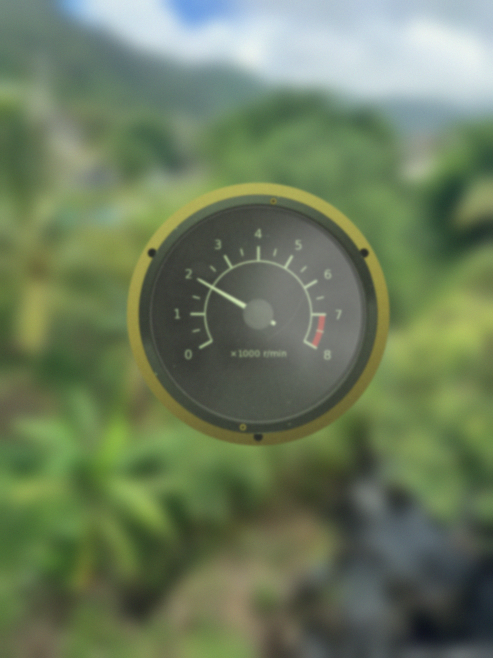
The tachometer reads rpm 2000
